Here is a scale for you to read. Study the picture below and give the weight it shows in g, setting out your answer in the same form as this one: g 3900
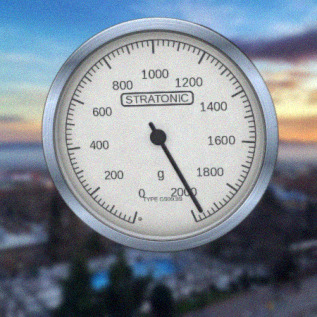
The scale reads g 1960
